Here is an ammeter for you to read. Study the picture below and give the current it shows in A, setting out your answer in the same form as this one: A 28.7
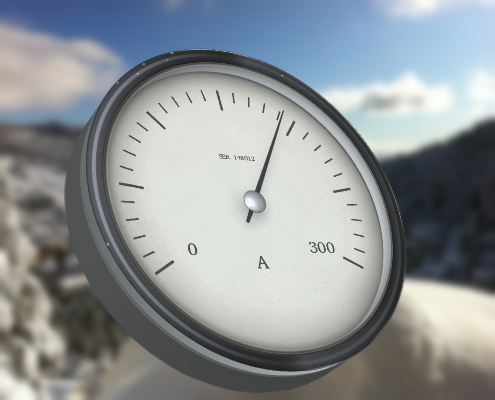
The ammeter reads A 190
